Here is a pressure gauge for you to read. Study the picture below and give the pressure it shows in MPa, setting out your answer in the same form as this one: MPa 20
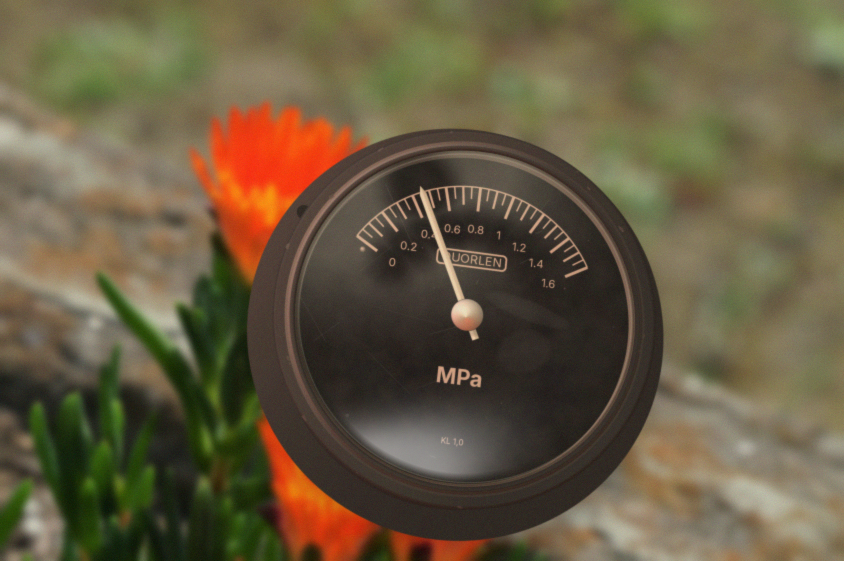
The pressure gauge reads MPa 0.45
